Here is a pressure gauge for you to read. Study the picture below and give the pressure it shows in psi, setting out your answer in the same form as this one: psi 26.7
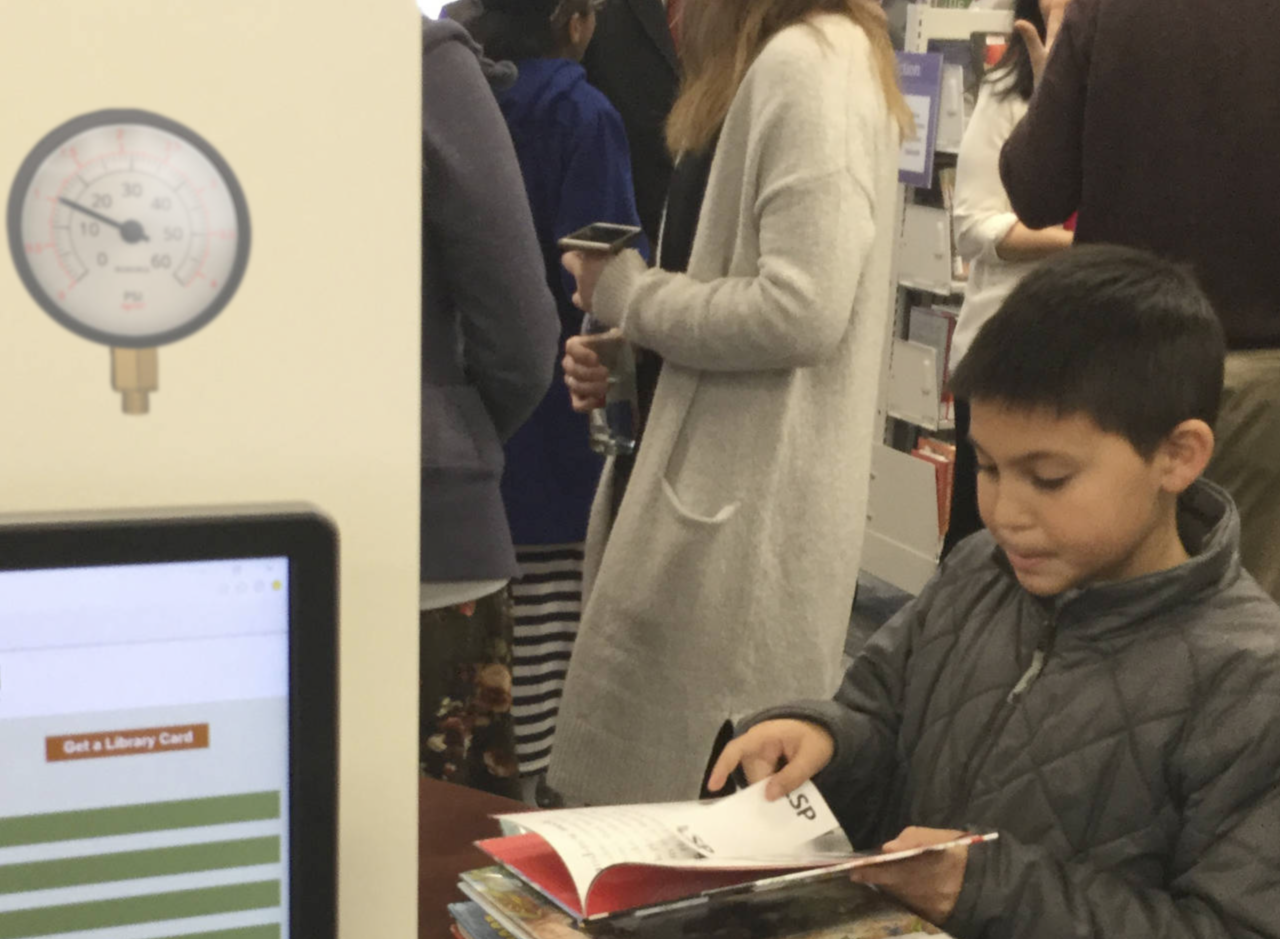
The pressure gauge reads psi 15
